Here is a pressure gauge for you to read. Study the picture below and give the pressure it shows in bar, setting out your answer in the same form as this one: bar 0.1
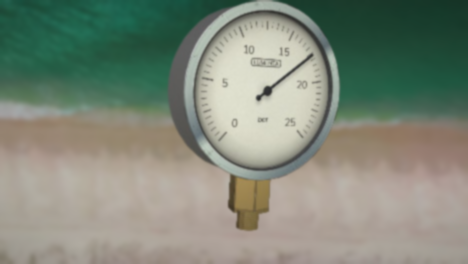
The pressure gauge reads bar 17.5
